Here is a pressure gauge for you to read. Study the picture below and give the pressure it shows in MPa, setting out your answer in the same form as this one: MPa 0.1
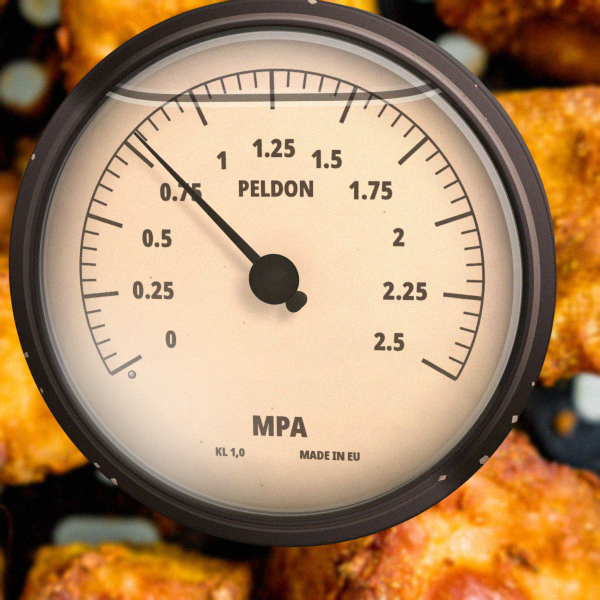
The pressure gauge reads MPa 0.8
